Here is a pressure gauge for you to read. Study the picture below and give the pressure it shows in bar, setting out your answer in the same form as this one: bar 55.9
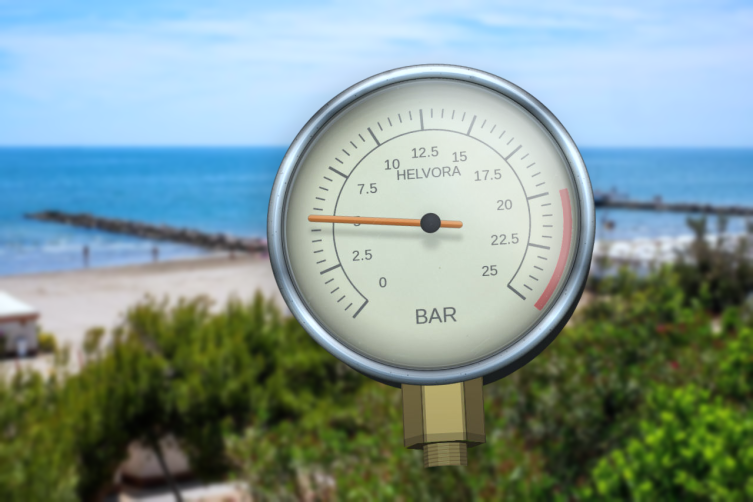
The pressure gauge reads bar 5
